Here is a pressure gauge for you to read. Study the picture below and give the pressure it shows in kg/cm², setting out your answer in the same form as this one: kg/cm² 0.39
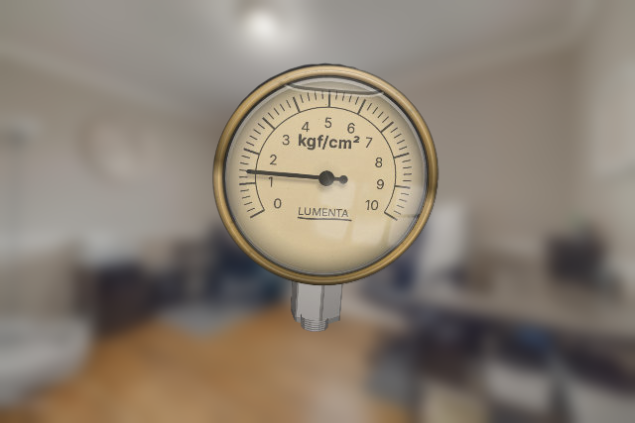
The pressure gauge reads kg/cm² 1.4
